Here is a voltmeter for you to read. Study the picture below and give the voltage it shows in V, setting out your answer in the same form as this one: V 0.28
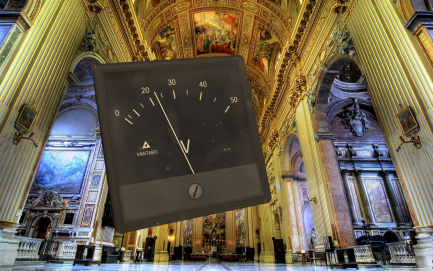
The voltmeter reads V 22.5
